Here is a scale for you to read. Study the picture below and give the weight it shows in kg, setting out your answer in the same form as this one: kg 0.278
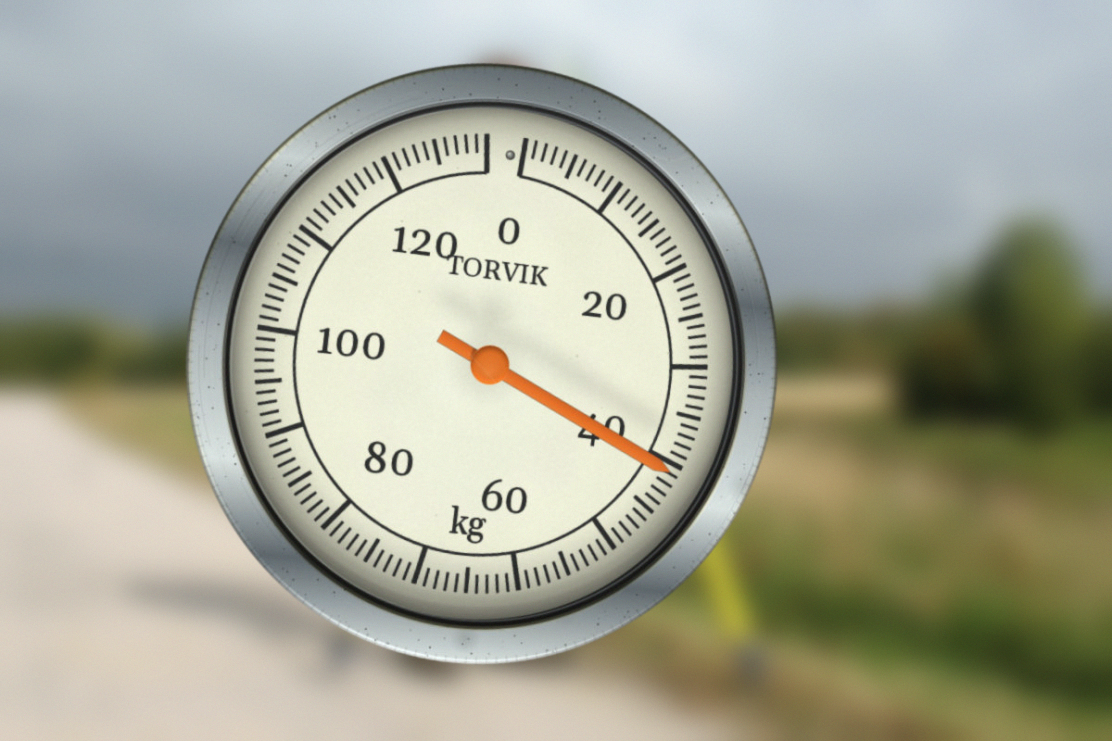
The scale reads kg 41
